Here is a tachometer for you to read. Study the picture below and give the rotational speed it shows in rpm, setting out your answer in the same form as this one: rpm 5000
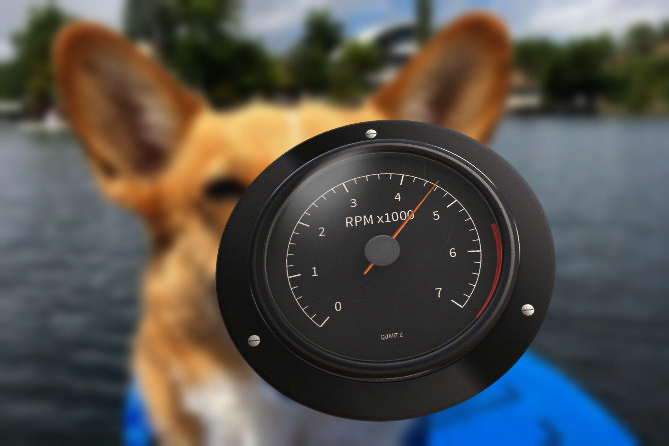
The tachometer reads rpm 4600
